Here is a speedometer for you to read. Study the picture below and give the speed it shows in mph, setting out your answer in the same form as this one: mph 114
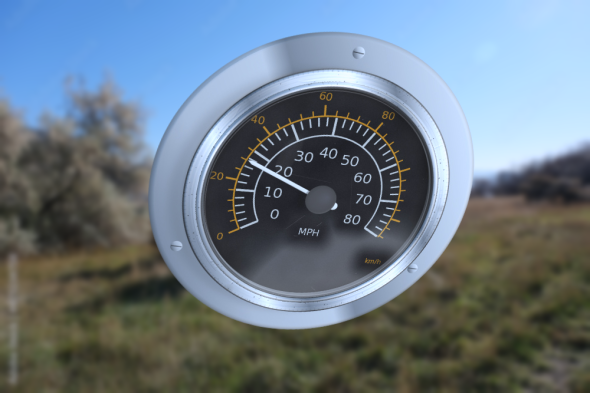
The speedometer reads mph 18
